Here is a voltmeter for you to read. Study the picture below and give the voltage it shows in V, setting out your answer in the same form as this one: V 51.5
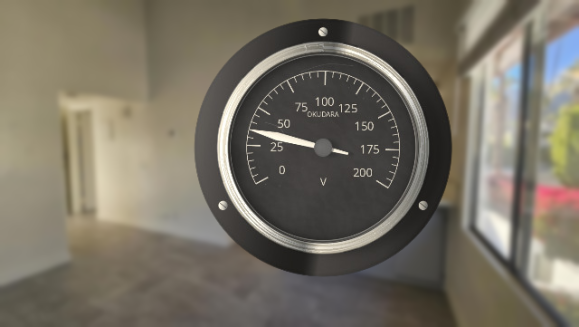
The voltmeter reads V 35
